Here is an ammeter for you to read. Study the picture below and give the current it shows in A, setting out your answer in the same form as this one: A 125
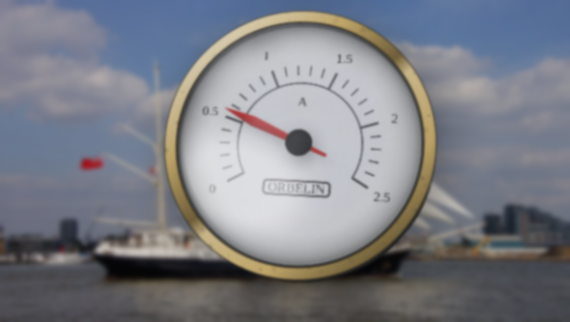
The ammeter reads A 0.55
